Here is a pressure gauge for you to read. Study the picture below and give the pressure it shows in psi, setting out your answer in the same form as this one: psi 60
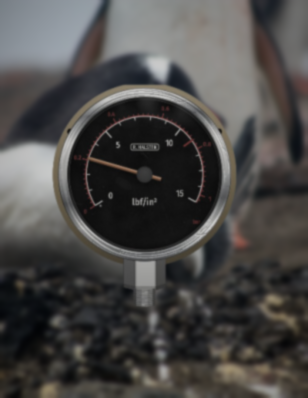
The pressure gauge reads psi 3
